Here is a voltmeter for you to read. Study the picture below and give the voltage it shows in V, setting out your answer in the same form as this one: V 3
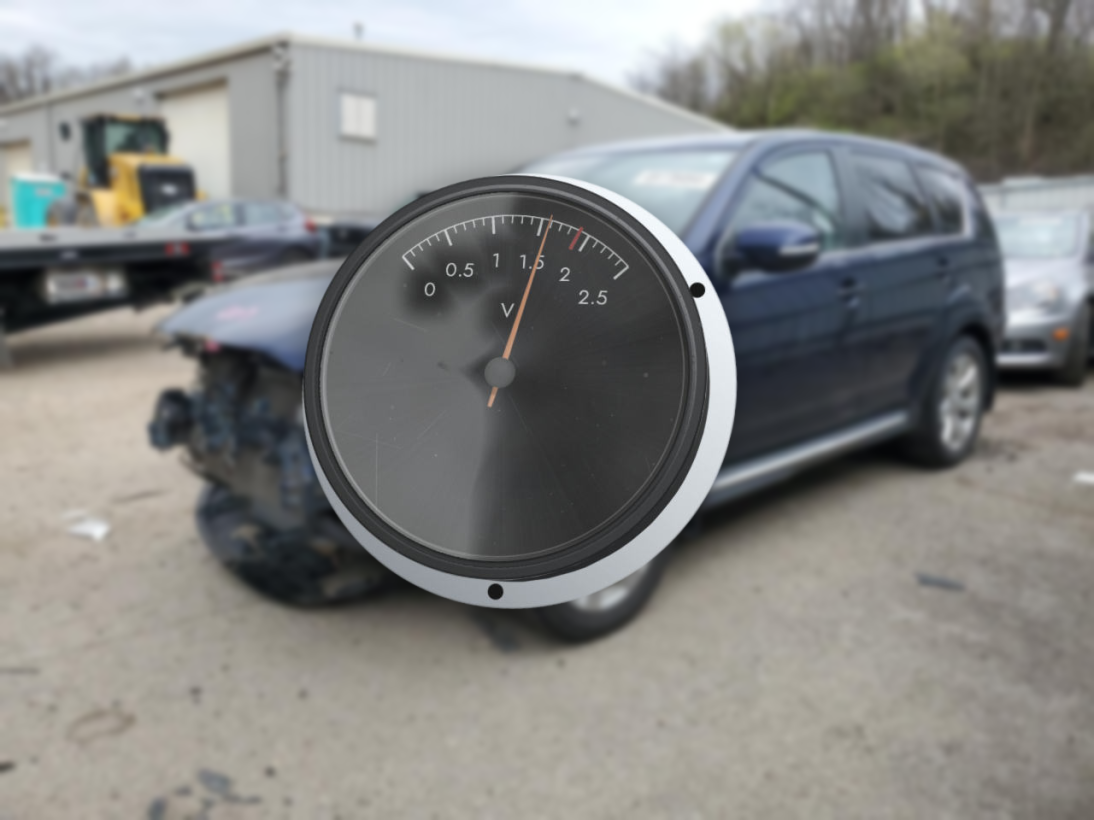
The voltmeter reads V 1.6
